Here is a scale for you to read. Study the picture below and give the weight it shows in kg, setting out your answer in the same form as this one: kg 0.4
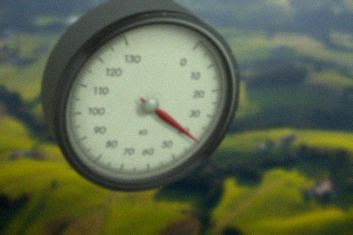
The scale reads kg 40
